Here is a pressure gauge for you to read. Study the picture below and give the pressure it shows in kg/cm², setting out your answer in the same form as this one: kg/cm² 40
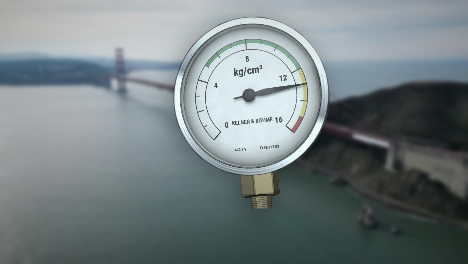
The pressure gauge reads kg/cm² 13
